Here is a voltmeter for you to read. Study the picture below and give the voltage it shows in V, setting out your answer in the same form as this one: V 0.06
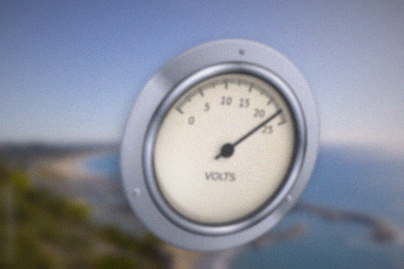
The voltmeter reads V 22.5
